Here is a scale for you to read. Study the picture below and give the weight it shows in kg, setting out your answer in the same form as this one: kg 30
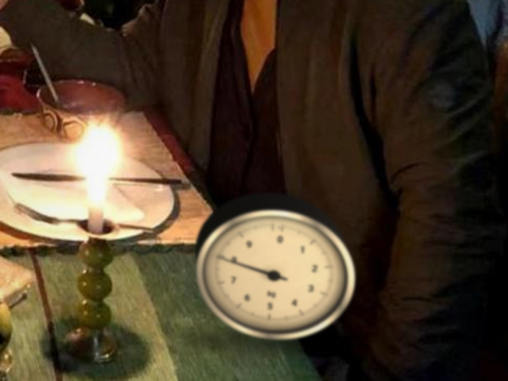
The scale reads kg 8
